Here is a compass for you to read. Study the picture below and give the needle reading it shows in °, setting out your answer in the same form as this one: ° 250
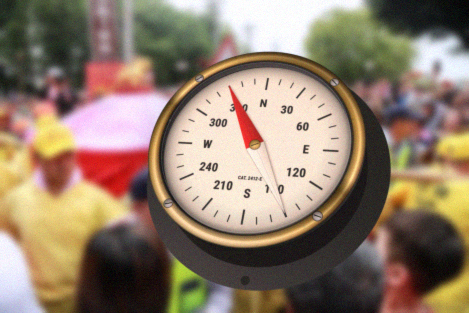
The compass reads ° 330
